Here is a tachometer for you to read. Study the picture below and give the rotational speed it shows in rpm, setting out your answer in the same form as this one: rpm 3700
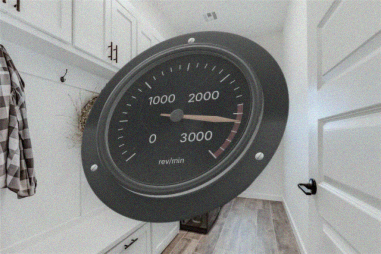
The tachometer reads rpm 2600
